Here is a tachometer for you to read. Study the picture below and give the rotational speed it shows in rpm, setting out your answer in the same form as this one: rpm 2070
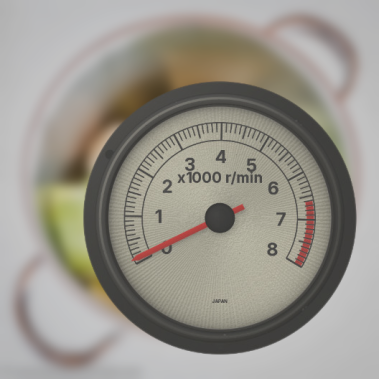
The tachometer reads rpm 100
